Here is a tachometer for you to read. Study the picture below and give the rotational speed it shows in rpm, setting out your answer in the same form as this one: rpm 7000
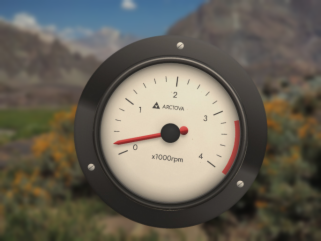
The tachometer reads rpm 200
